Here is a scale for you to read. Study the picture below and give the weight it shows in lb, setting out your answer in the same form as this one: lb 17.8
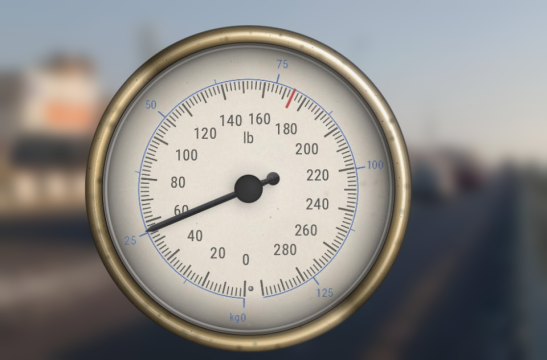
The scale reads lb 56
